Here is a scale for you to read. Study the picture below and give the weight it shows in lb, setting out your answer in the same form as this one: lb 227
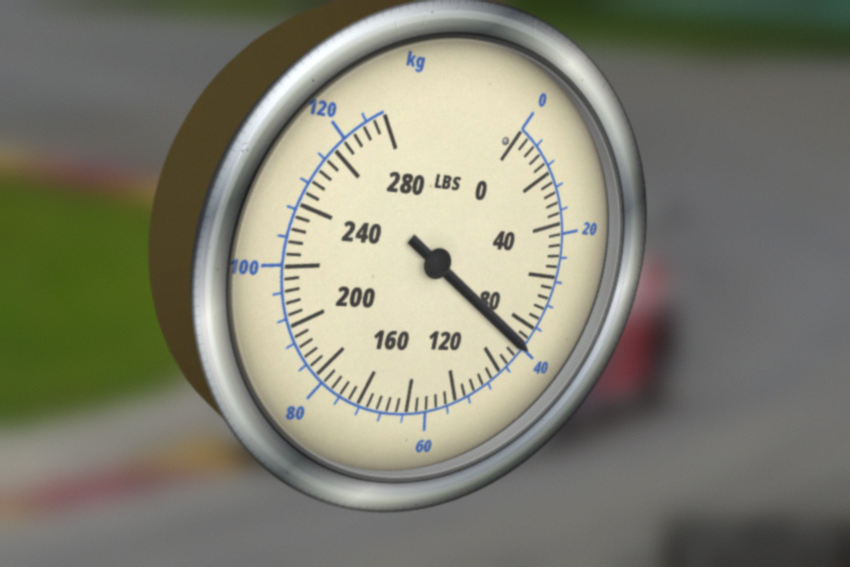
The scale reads lb 88
